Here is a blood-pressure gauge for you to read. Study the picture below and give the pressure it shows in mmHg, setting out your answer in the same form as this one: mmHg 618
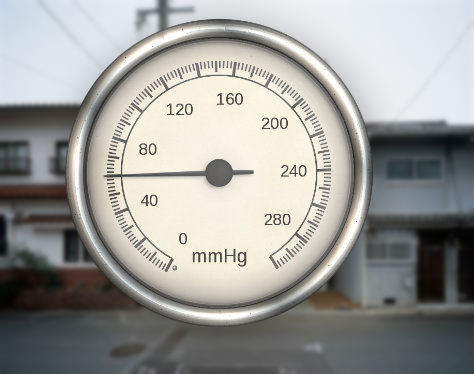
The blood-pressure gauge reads mmHg 60
